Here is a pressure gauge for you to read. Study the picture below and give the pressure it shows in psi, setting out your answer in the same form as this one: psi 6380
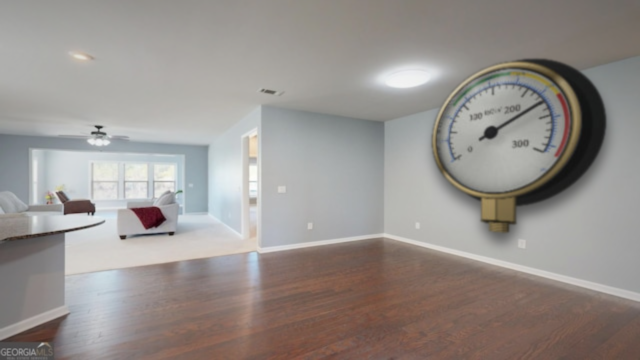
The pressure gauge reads psi 230
